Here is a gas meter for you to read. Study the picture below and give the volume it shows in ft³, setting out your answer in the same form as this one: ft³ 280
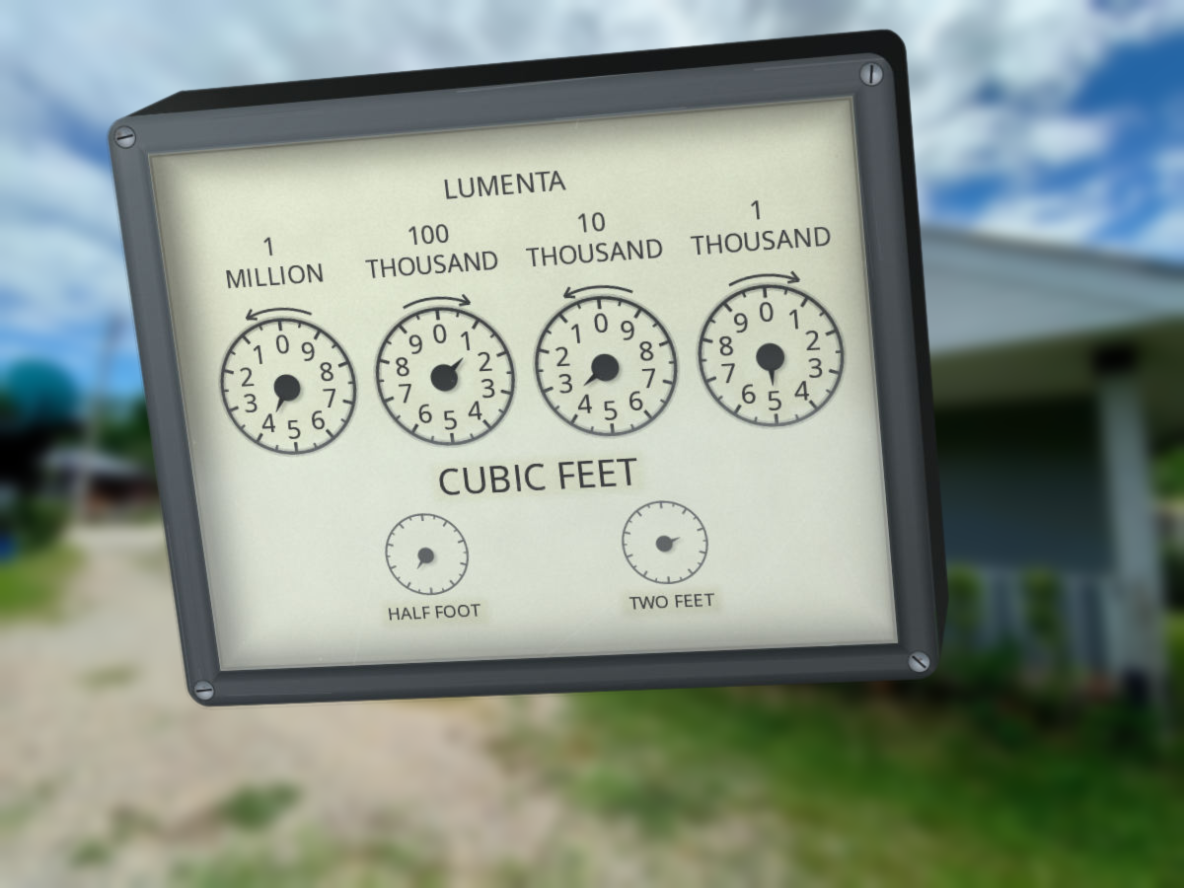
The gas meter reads ft³ 413500
